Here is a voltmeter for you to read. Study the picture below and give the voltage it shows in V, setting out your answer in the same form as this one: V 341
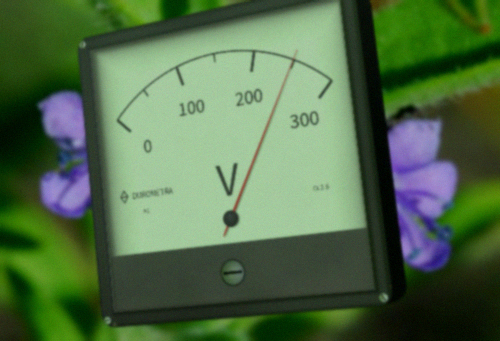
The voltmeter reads V 250
